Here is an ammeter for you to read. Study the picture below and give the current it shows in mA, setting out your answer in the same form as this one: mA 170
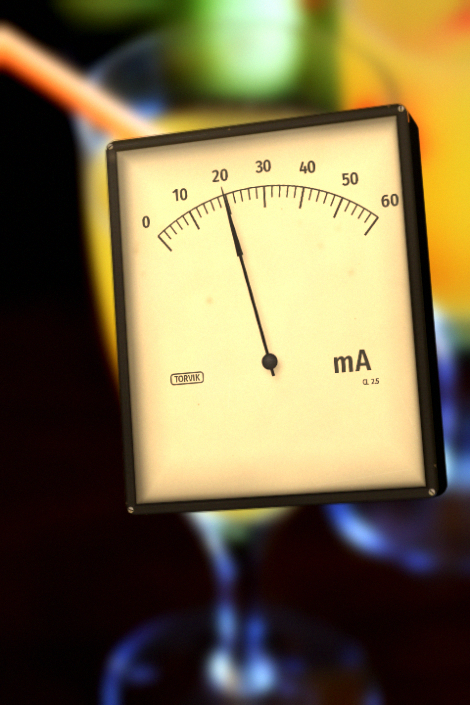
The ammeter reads mA 20
